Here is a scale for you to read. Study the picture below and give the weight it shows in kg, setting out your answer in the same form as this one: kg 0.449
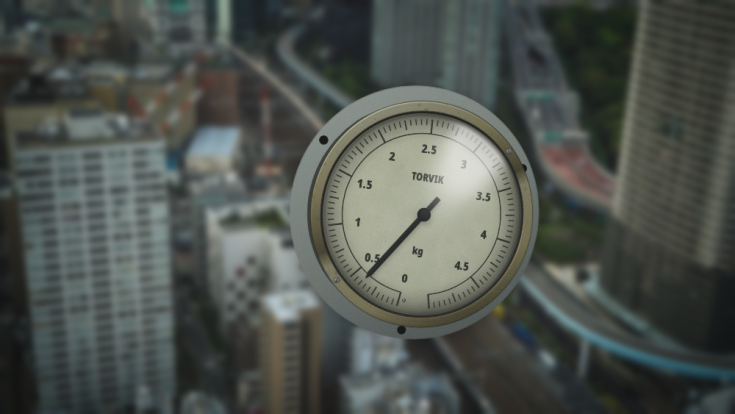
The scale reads kg 0.4
